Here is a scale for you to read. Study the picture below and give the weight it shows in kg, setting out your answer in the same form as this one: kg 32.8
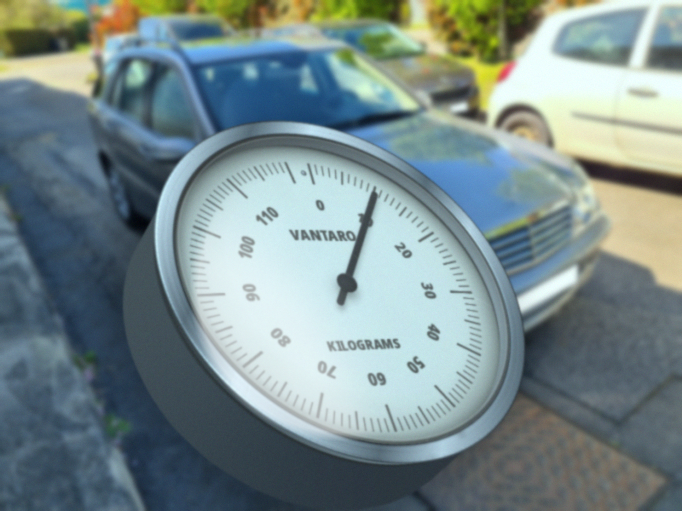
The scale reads kg 10
